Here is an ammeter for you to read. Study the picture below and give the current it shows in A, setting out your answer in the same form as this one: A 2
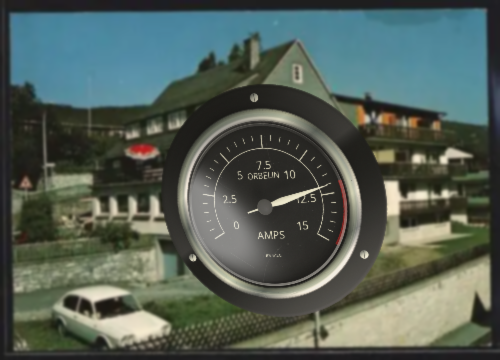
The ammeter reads A 12
